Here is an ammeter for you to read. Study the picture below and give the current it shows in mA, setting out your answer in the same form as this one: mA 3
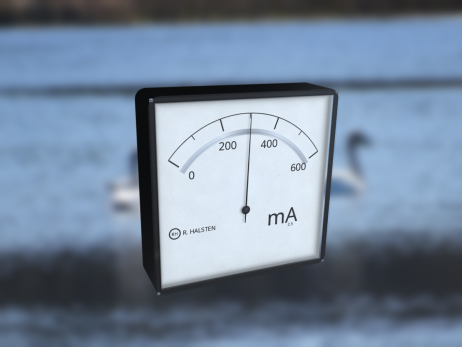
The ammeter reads mA 300
